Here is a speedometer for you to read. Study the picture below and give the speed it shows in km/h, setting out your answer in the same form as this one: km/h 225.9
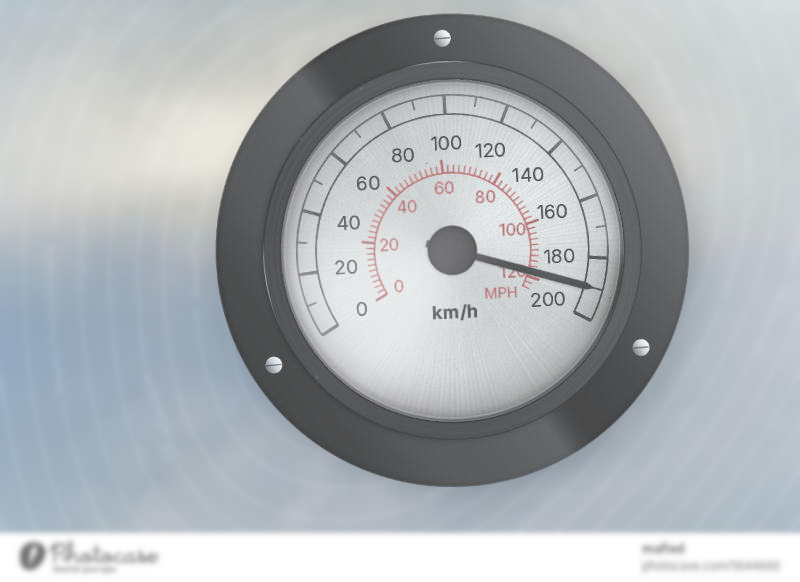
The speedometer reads km/h 190
